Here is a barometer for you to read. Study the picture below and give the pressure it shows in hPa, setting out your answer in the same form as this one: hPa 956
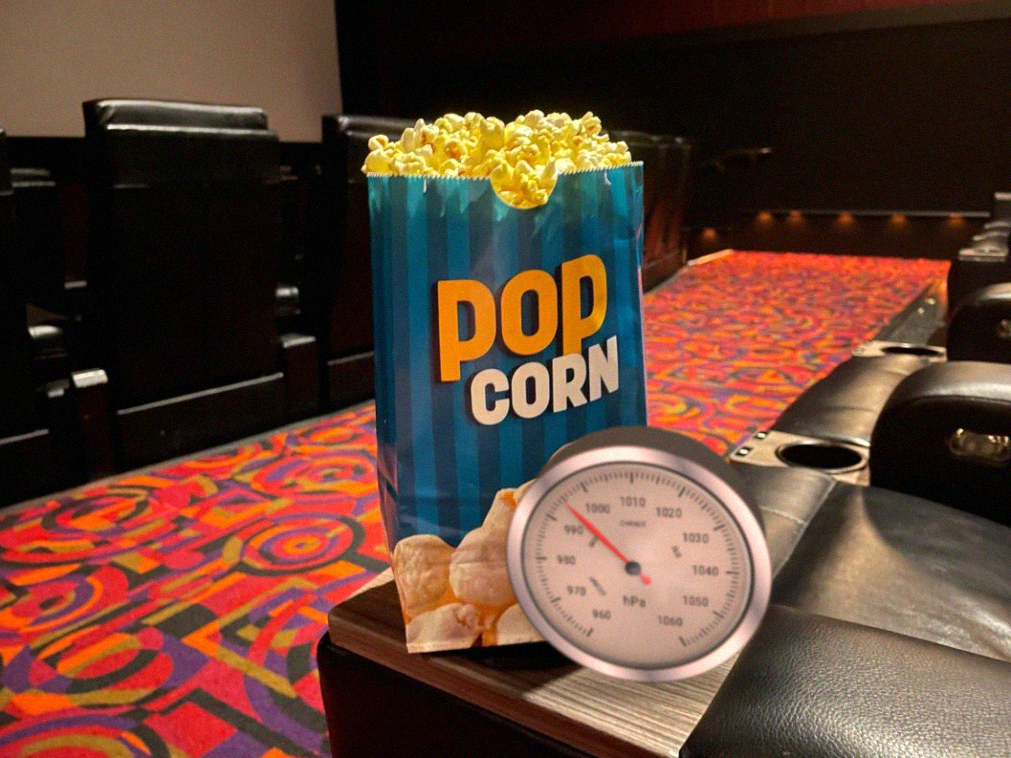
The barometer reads hPa 995
